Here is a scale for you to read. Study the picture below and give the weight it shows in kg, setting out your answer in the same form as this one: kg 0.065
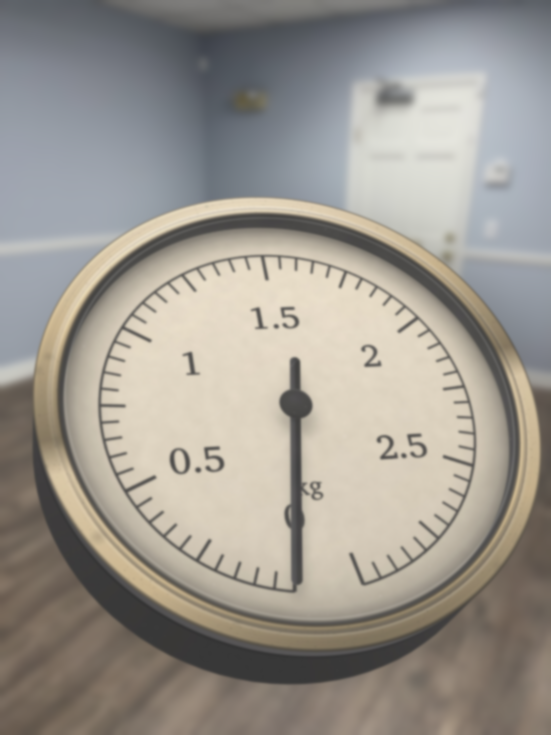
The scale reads kg 0
